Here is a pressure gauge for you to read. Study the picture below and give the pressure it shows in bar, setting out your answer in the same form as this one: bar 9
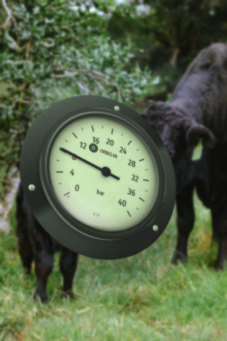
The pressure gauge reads bar 8
